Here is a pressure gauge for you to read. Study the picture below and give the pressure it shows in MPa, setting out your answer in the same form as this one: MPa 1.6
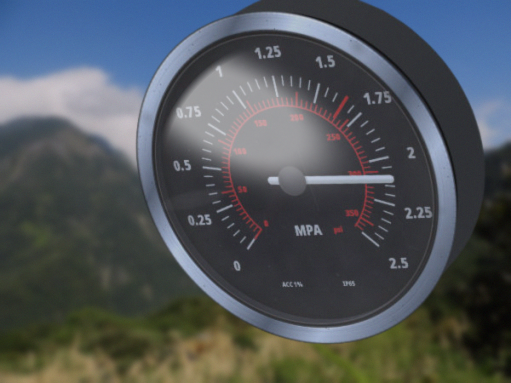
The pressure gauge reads MPa 2.1
